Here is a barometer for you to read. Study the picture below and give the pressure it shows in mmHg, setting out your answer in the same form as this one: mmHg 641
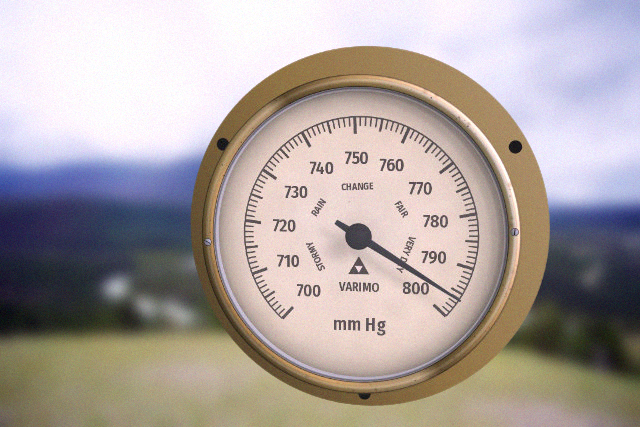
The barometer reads mmHg 796
